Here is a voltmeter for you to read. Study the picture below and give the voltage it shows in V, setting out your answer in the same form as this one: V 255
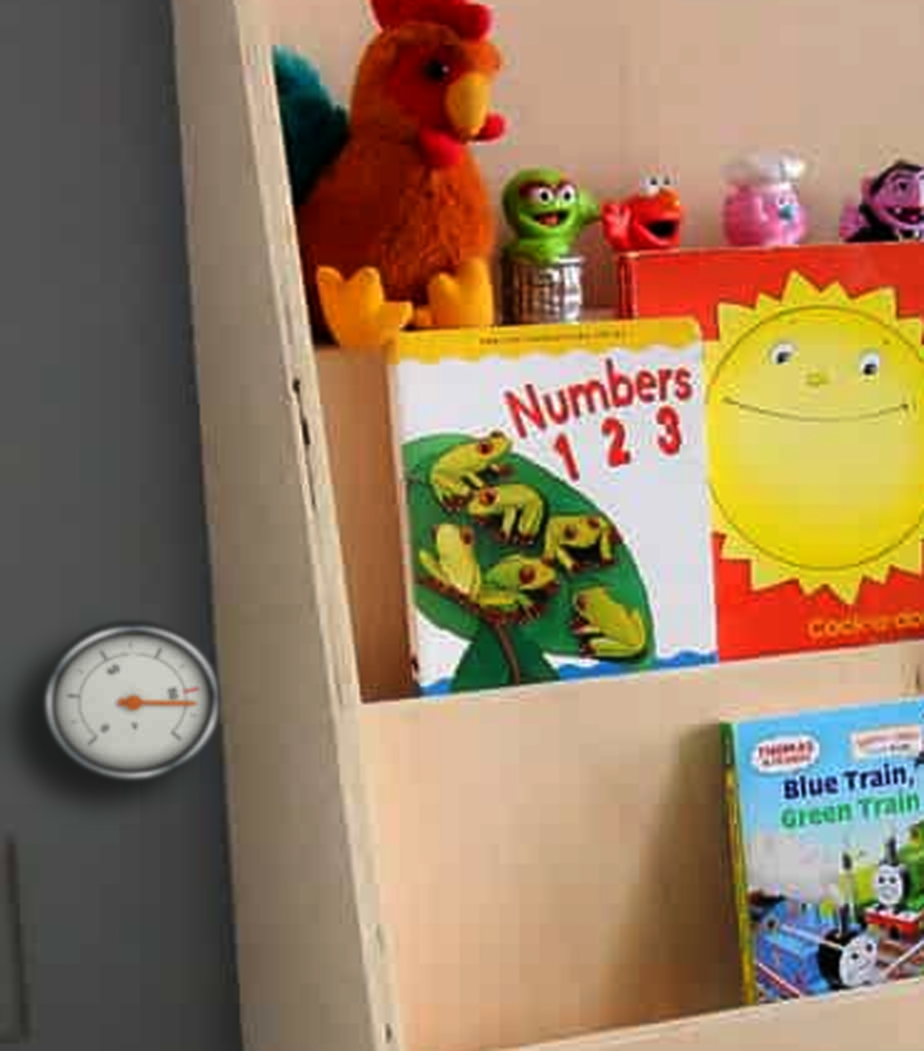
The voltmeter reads V 85
